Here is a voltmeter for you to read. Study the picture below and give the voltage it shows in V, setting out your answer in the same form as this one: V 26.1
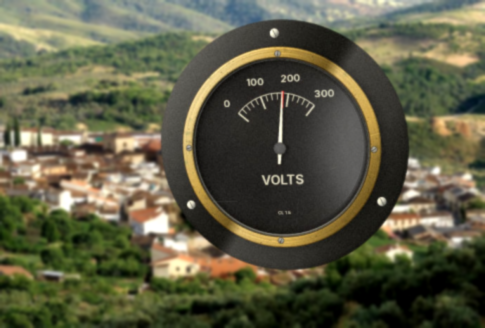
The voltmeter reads V 180
